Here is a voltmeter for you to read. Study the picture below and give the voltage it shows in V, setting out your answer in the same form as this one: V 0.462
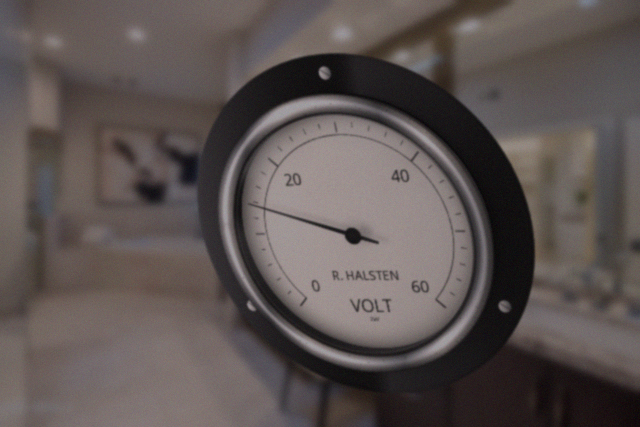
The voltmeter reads V 14
